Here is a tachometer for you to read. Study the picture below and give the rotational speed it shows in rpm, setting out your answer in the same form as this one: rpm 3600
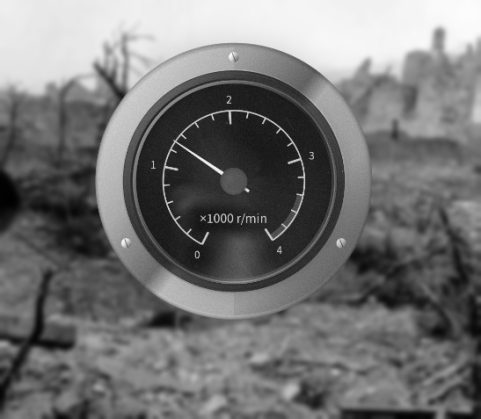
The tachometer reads rpm 1300
